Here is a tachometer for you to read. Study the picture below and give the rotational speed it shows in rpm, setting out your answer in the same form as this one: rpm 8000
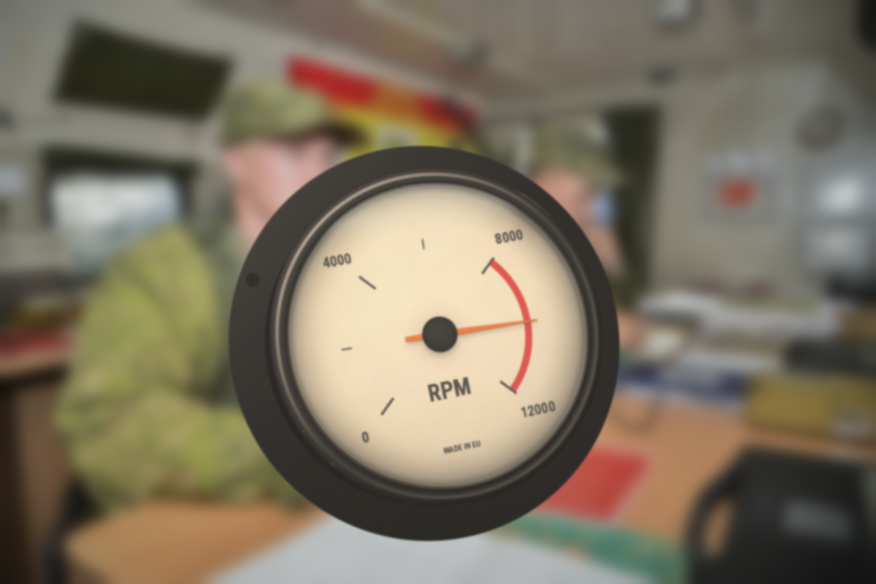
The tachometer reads rpm 10000
